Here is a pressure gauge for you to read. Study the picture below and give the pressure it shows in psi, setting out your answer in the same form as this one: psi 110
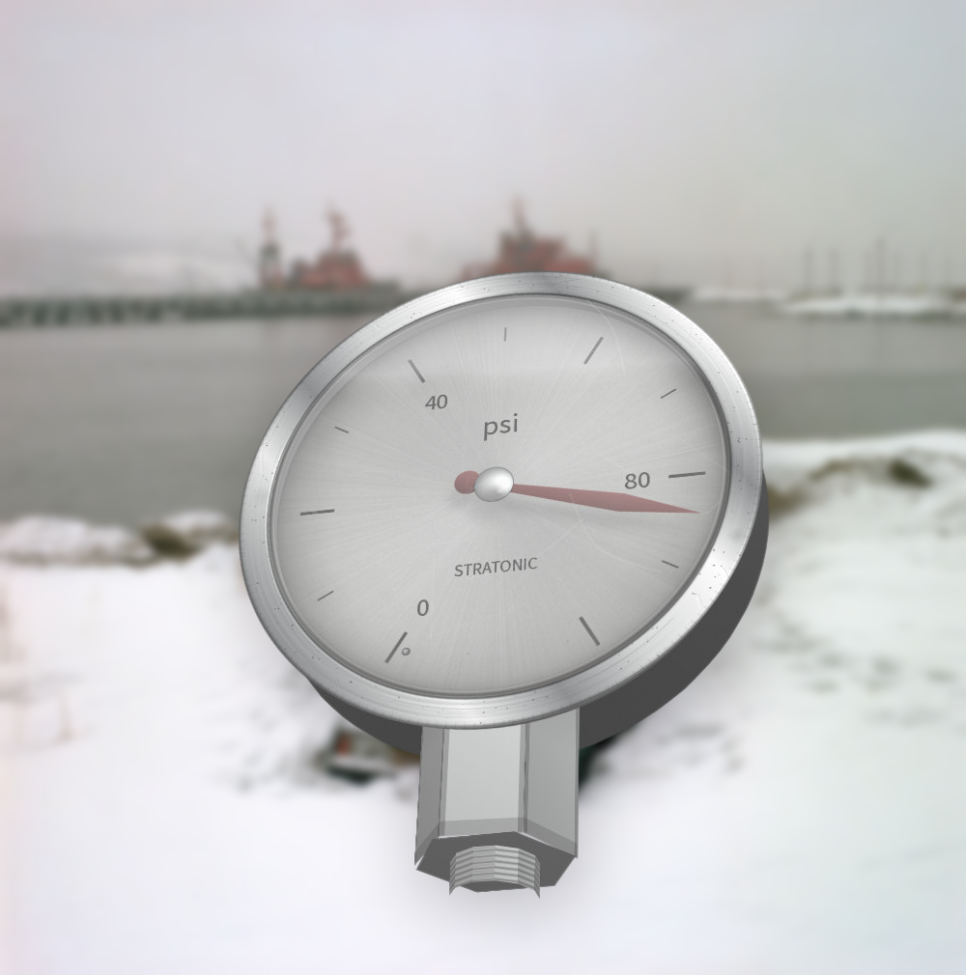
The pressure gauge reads psi 85
